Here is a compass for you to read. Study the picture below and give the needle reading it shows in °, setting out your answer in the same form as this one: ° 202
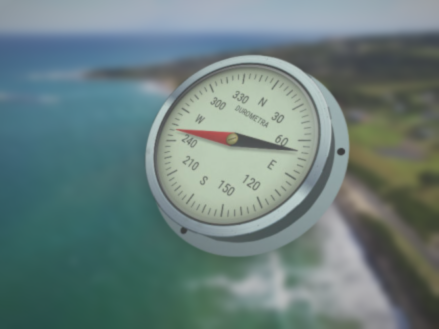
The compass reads ° 250
